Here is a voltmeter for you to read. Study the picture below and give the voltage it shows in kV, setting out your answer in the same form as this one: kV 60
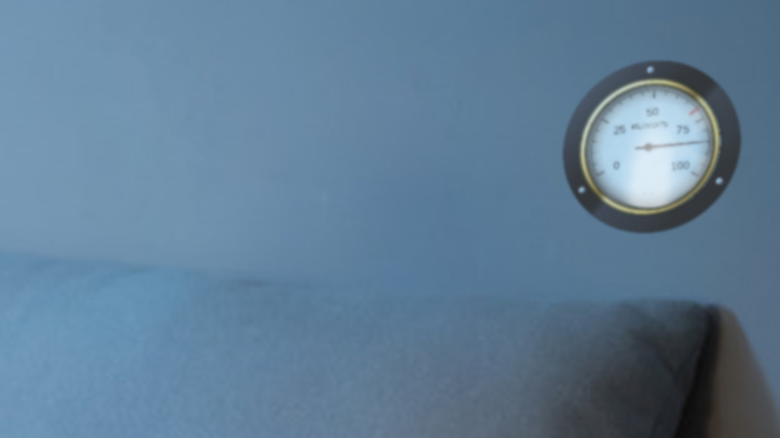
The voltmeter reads kV 85
